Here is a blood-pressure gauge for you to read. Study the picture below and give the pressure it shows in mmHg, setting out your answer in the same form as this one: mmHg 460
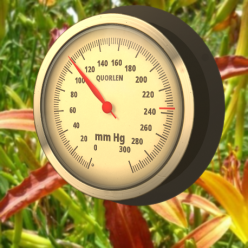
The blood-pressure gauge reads mmHg 110
